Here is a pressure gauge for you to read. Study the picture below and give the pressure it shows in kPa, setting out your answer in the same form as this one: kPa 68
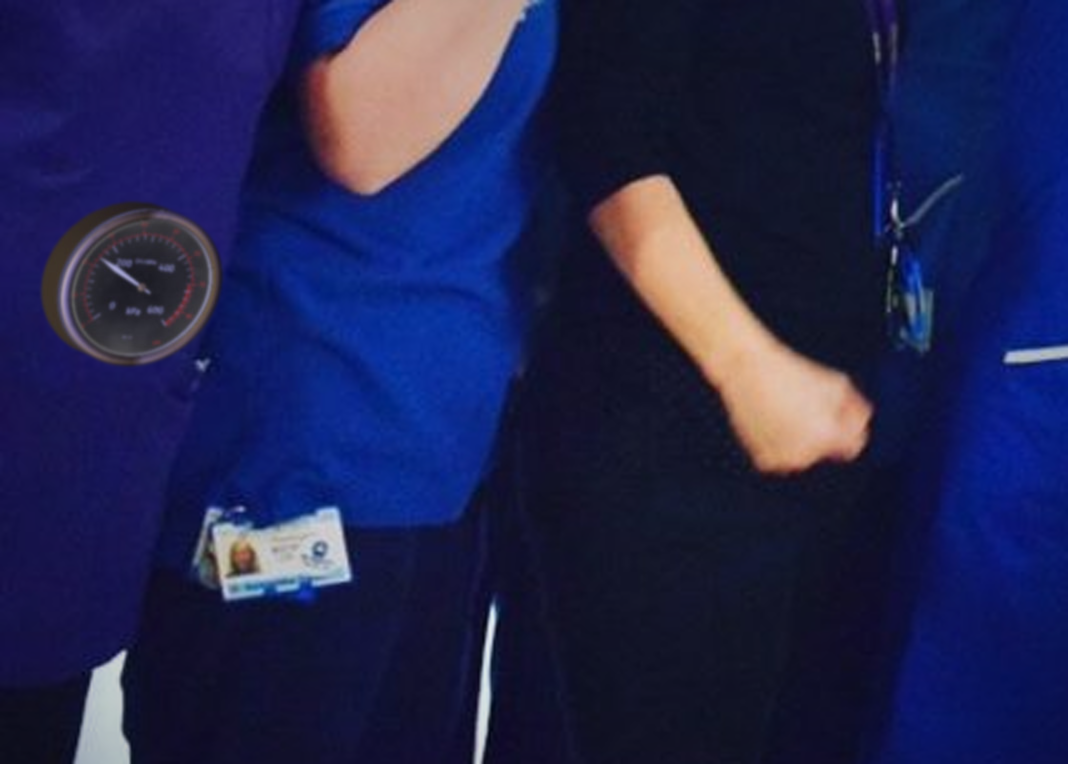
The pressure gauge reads kPa 160
